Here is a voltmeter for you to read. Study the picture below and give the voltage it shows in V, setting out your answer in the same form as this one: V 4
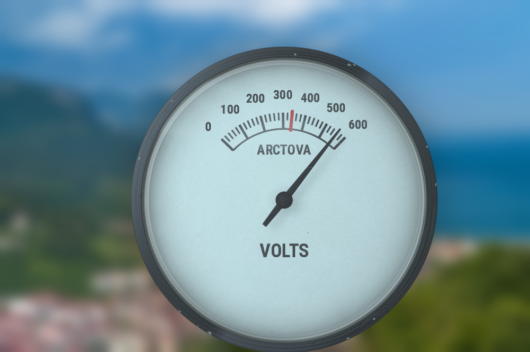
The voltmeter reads V 560
